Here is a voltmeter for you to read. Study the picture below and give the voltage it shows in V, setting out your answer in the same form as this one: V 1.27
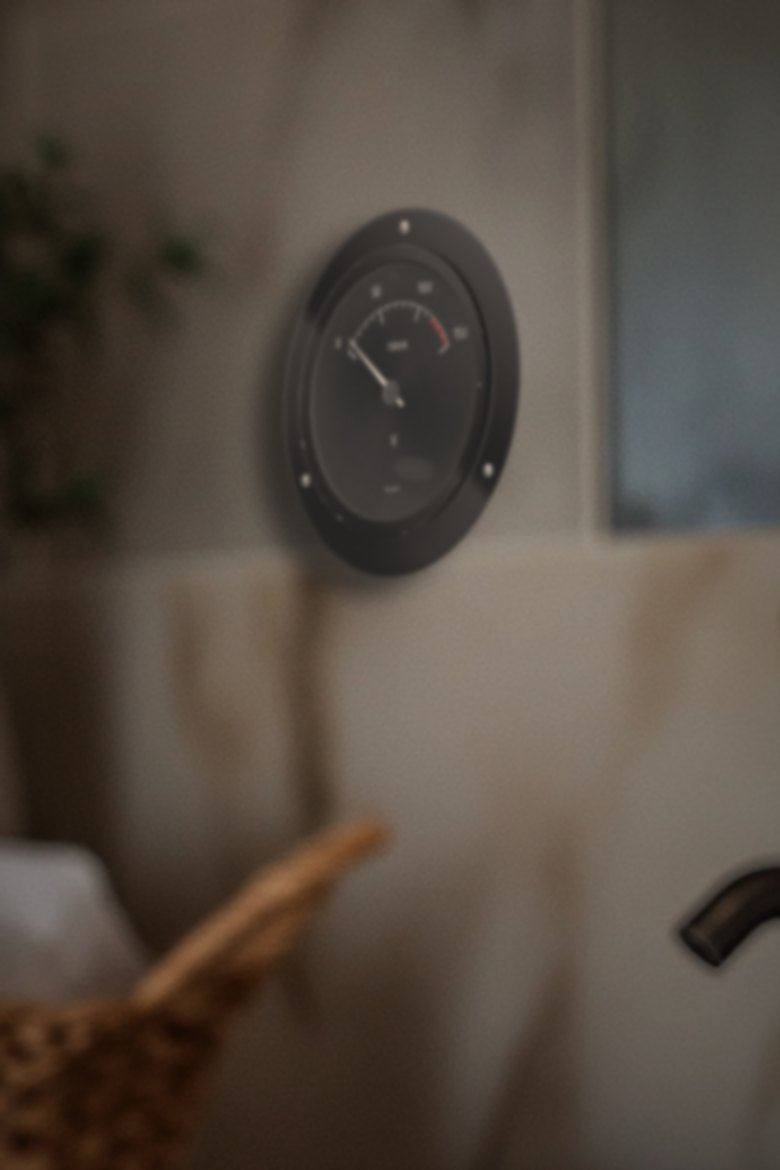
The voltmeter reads V 10
